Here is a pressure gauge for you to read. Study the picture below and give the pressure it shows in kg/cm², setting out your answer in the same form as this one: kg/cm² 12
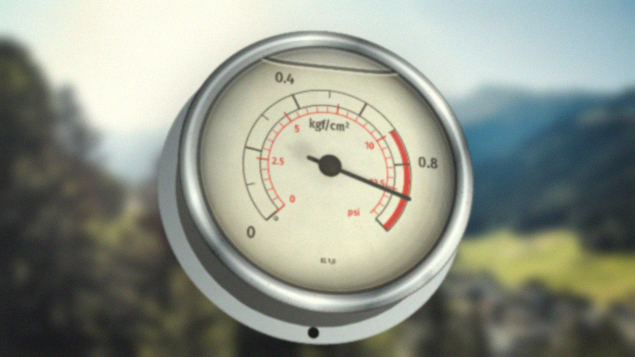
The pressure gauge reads kg/cm² 0.9
